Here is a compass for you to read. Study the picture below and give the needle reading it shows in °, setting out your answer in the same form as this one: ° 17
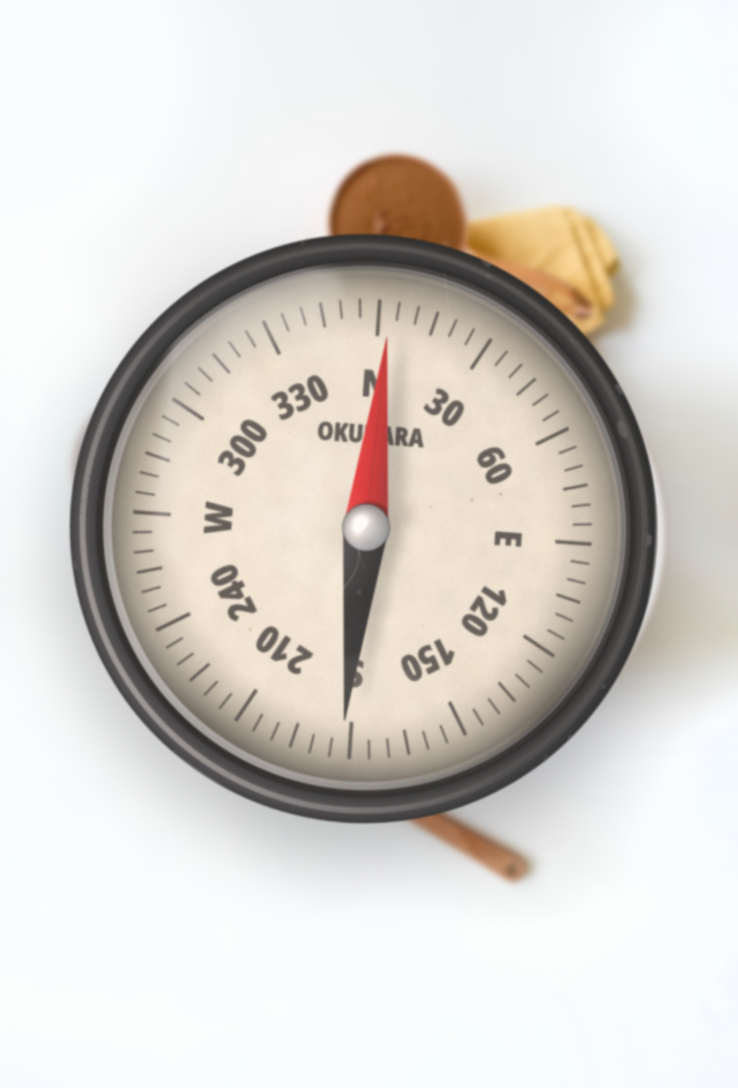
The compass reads ° 2.5
